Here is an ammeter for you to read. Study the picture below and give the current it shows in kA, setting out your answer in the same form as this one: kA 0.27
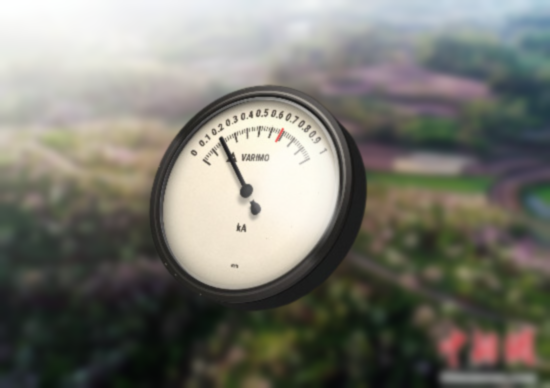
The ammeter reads kA 0.2
